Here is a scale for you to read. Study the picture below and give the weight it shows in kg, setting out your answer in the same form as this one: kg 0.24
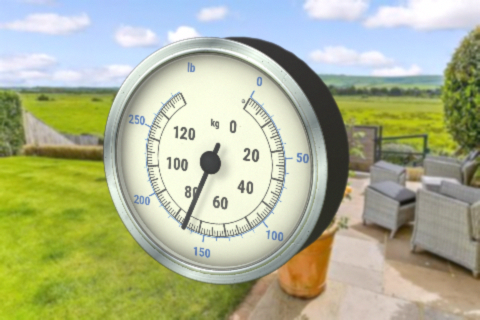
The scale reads kg 75
